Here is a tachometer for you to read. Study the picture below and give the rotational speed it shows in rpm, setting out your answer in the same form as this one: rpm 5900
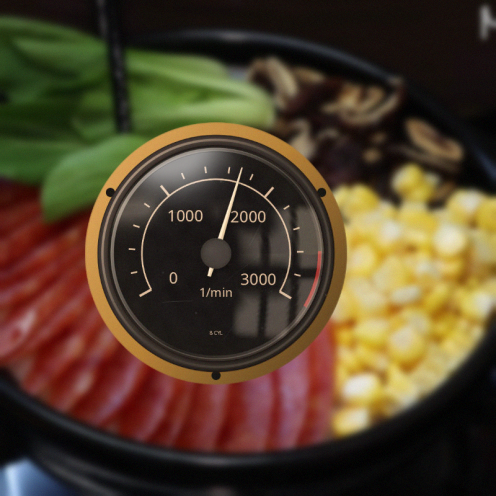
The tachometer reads rpm 1700
